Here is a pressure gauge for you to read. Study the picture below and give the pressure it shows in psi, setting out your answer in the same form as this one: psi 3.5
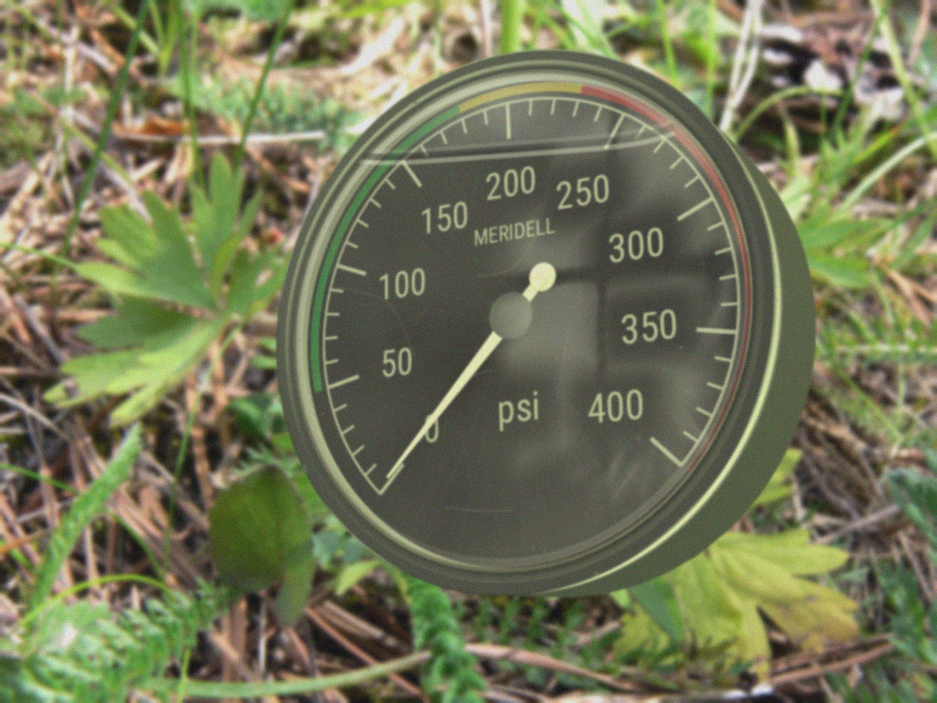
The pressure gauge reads psi 0
